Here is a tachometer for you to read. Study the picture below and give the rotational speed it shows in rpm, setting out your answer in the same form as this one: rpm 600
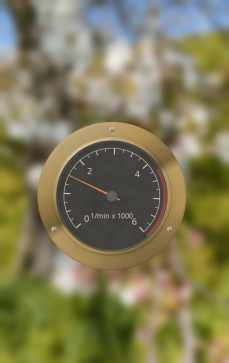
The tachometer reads rpm 1500
